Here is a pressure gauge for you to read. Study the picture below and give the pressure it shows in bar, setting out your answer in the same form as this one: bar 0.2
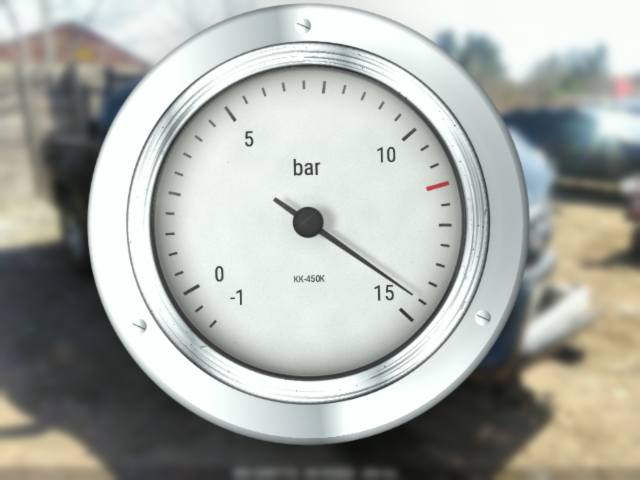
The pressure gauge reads bar 14.5
